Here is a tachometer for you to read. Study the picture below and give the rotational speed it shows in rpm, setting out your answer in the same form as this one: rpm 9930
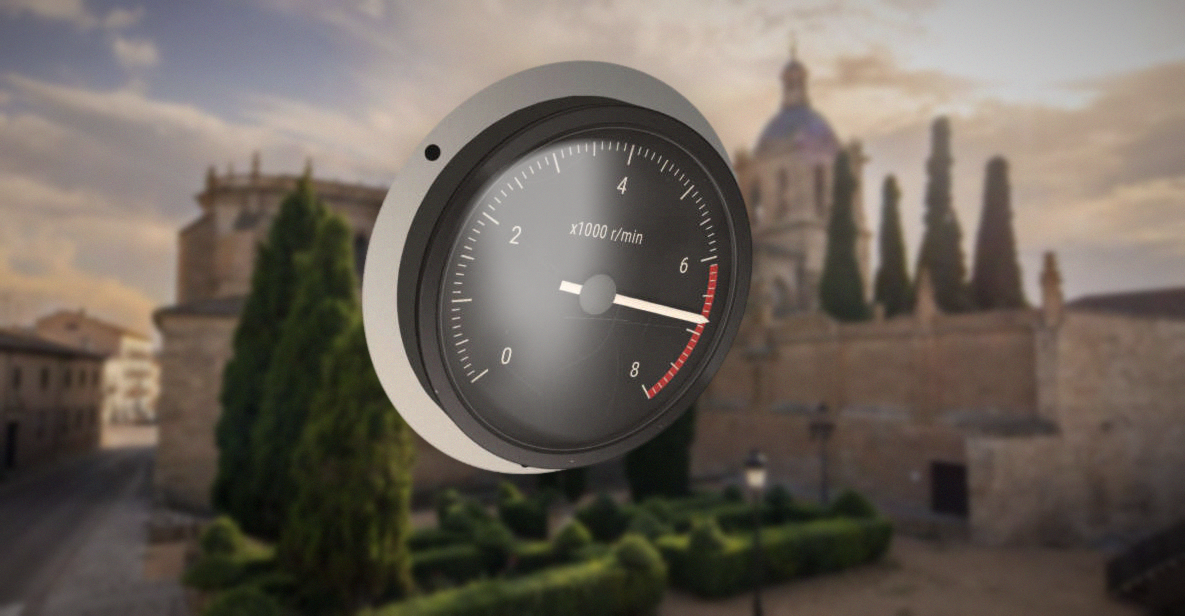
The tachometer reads rpm 6800
